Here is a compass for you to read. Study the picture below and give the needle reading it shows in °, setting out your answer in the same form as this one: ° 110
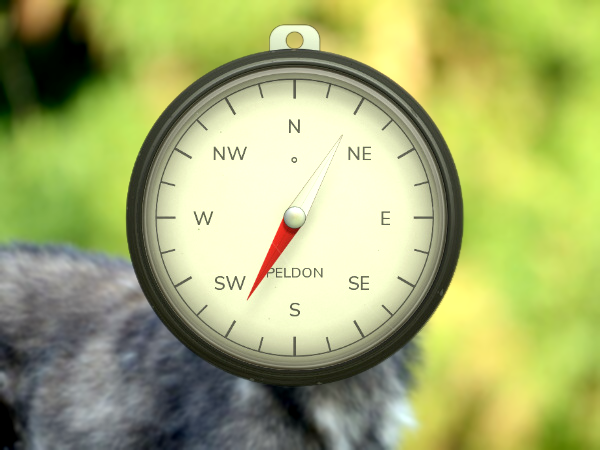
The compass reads ° 210
